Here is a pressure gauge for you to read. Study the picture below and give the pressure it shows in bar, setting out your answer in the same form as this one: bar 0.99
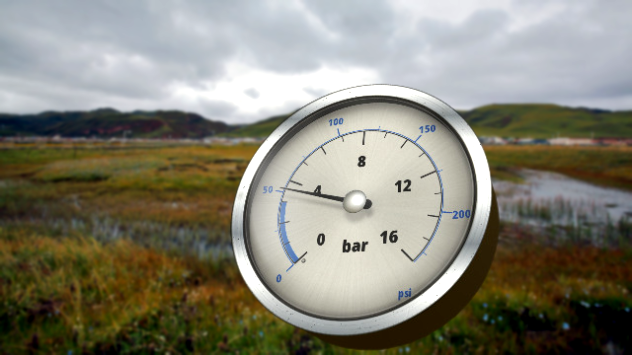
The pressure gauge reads bar 3.5
